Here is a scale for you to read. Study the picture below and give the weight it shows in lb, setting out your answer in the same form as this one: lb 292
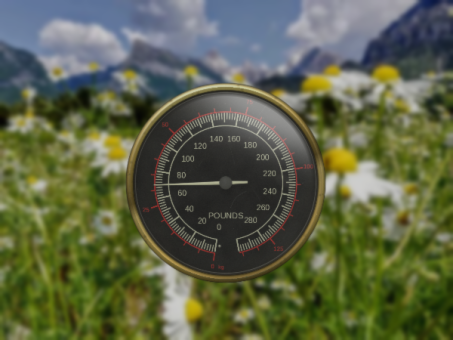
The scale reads lb 70
